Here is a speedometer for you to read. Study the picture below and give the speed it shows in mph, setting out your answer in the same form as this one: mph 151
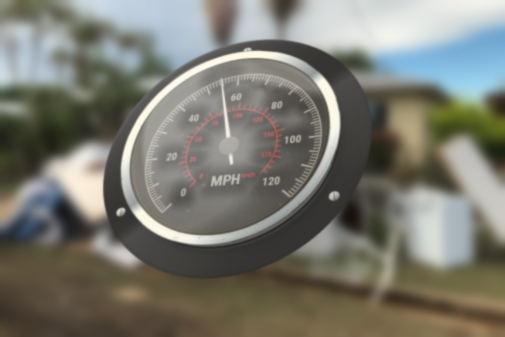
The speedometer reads mph 55
